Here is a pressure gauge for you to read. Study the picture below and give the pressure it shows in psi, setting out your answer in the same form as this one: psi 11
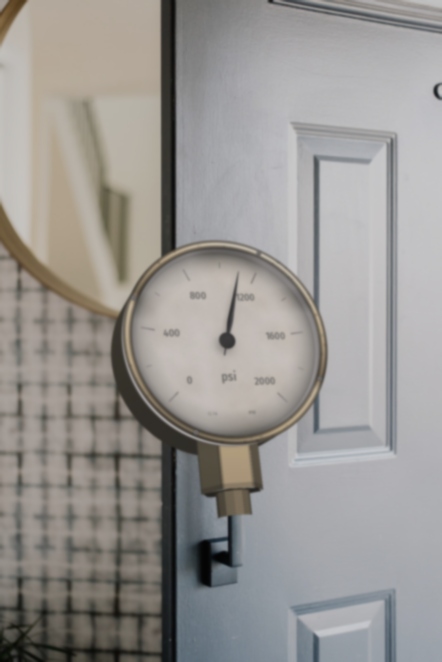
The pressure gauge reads psi 1100
